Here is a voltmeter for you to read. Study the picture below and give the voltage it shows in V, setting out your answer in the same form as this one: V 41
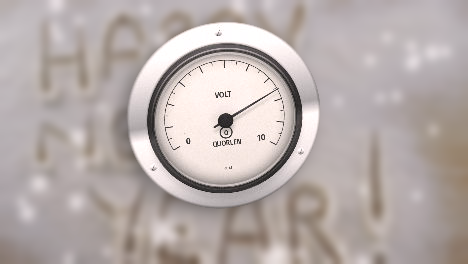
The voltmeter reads V 7.5
